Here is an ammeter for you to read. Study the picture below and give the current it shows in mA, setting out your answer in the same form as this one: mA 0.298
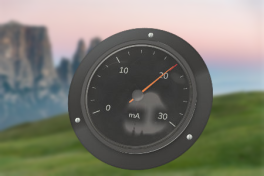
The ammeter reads mA 20
